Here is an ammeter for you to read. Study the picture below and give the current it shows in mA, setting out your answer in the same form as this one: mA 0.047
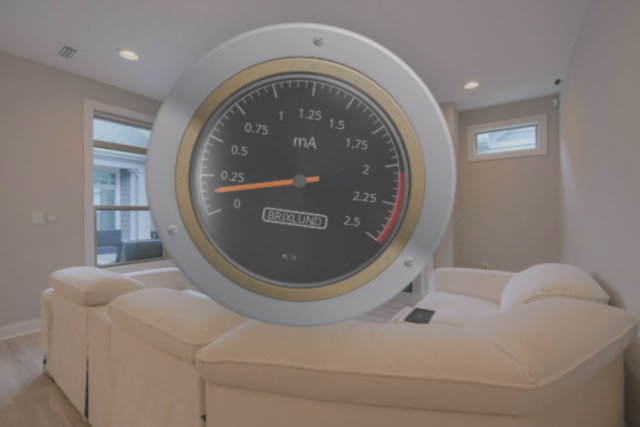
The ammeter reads mA 0.15
